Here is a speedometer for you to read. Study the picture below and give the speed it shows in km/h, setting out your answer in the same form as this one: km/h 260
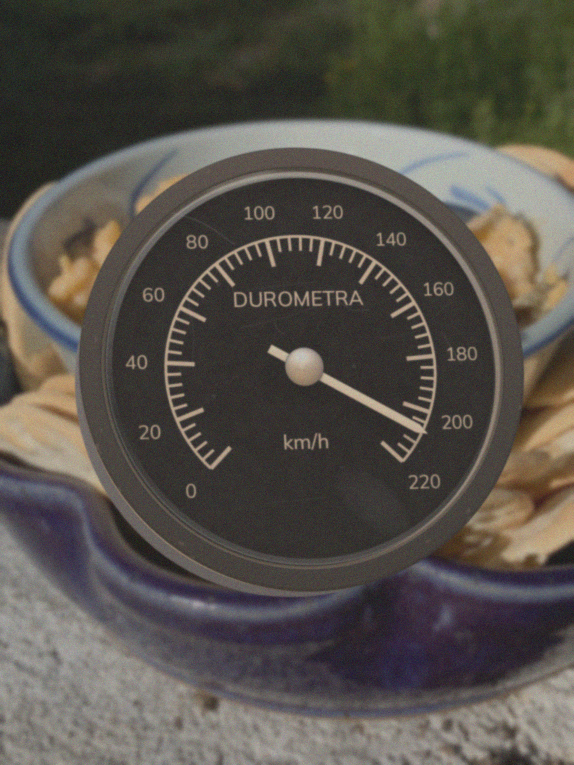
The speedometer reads km/h 208
